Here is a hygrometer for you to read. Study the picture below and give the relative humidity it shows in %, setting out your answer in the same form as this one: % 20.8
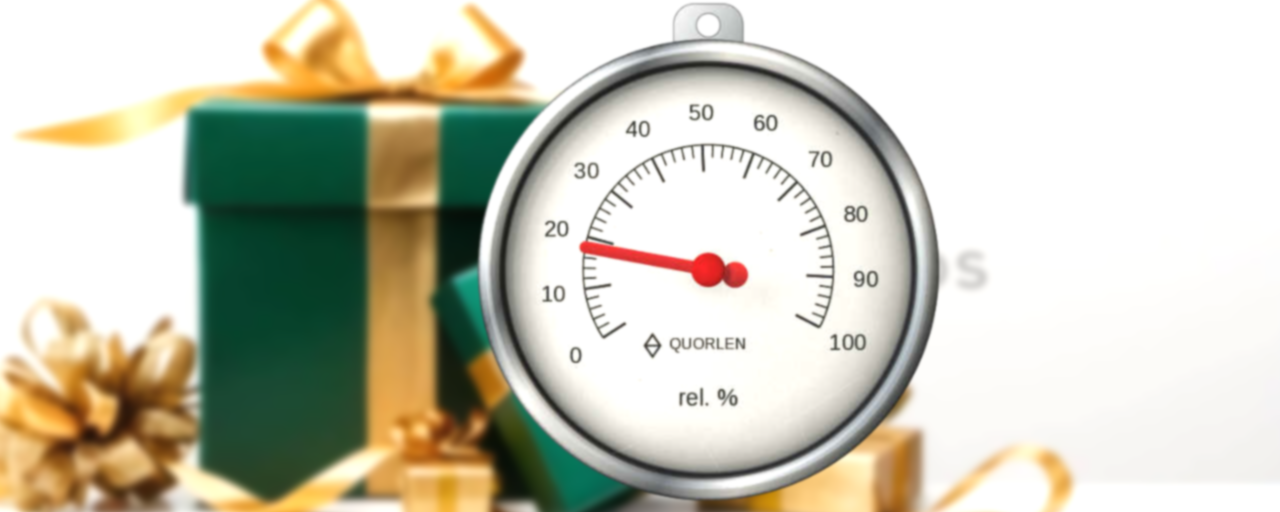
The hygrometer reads % 18
